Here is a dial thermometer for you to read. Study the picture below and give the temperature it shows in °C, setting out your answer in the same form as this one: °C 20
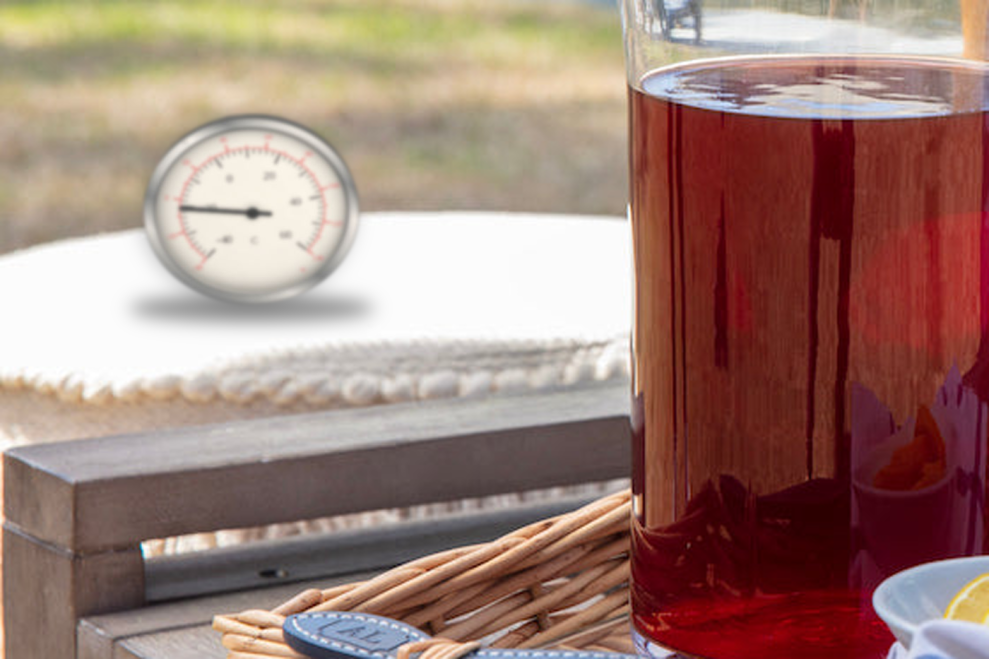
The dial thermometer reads °C -20
